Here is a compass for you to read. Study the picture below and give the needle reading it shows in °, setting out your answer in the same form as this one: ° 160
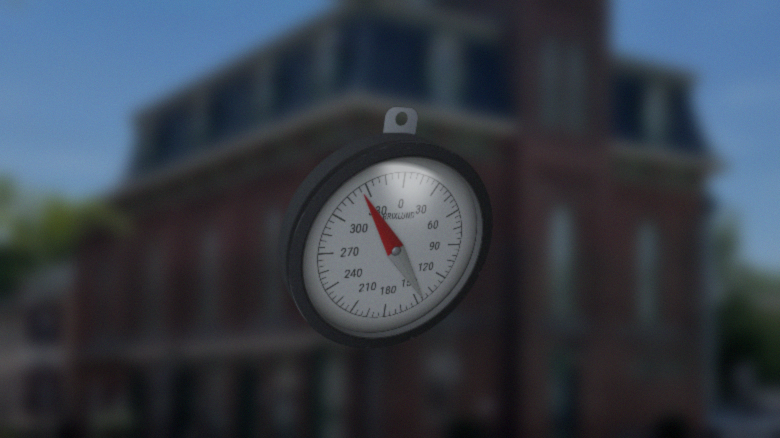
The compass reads ° 325
